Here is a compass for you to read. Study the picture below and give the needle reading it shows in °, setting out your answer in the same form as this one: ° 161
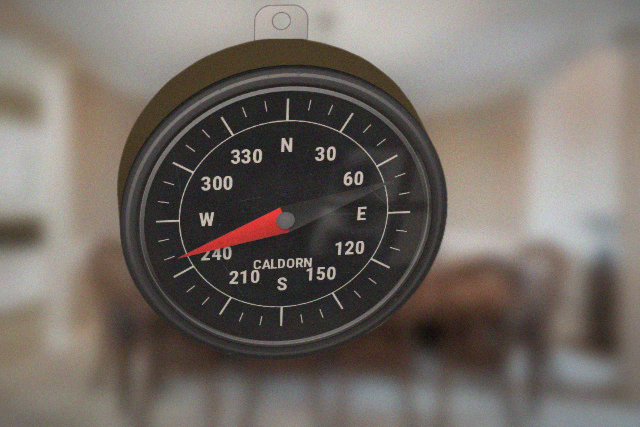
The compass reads ° 250
